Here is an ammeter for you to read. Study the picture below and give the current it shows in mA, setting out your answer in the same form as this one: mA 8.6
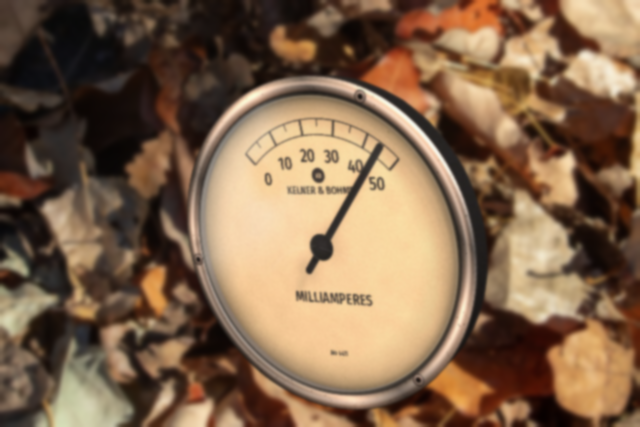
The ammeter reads mA 45
